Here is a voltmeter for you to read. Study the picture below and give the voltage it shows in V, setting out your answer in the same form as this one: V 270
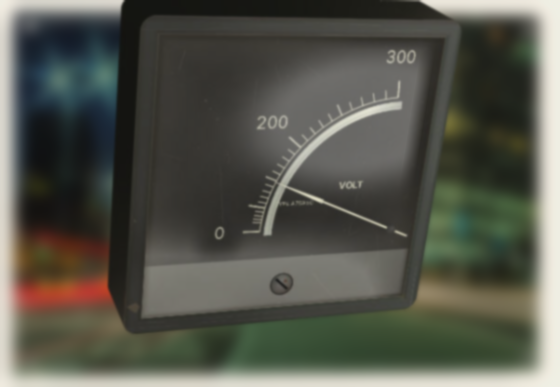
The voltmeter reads V 150
